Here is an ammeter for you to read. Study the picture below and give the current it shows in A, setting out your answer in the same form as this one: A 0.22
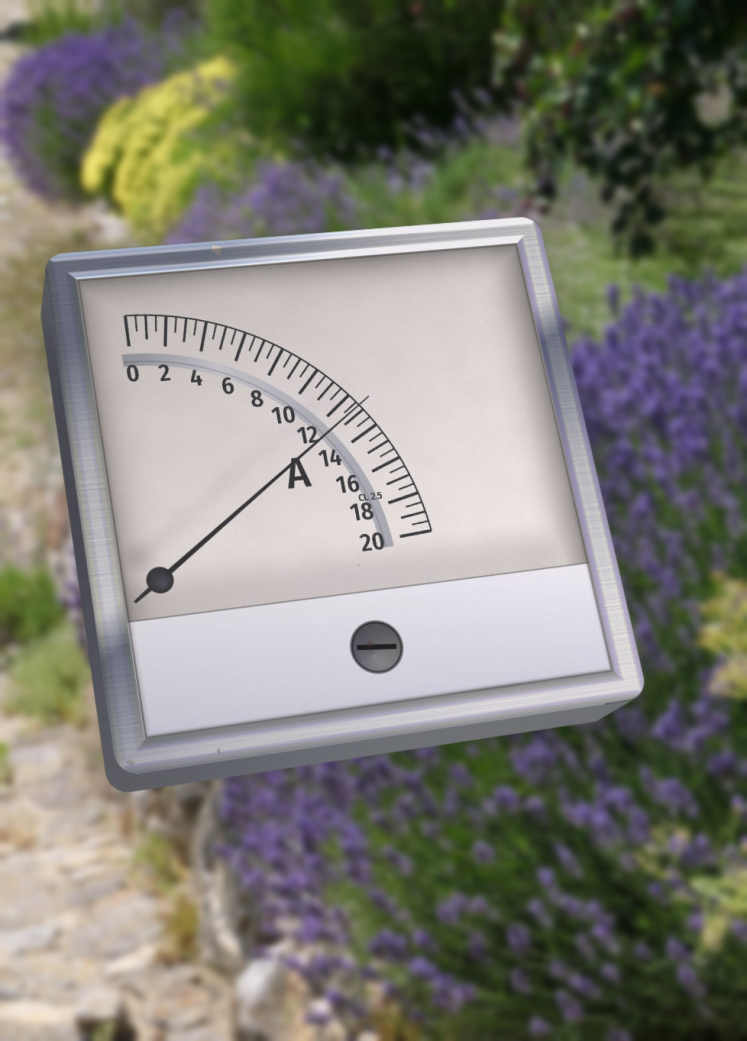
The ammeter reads A 12.75
